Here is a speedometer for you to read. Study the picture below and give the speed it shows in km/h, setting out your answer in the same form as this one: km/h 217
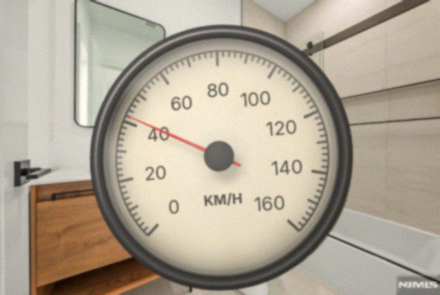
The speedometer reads km/h 42
